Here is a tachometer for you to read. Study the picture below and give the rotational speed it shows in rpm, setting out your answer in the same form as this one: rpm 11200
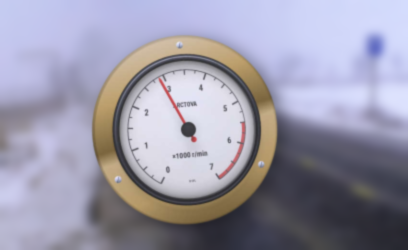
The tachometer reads rpm 2875
